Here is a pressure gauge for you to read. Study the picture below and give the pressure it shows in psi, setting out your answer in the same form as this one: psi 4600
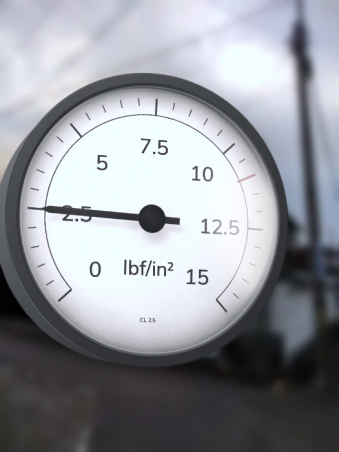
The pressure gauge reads psi 2.5
